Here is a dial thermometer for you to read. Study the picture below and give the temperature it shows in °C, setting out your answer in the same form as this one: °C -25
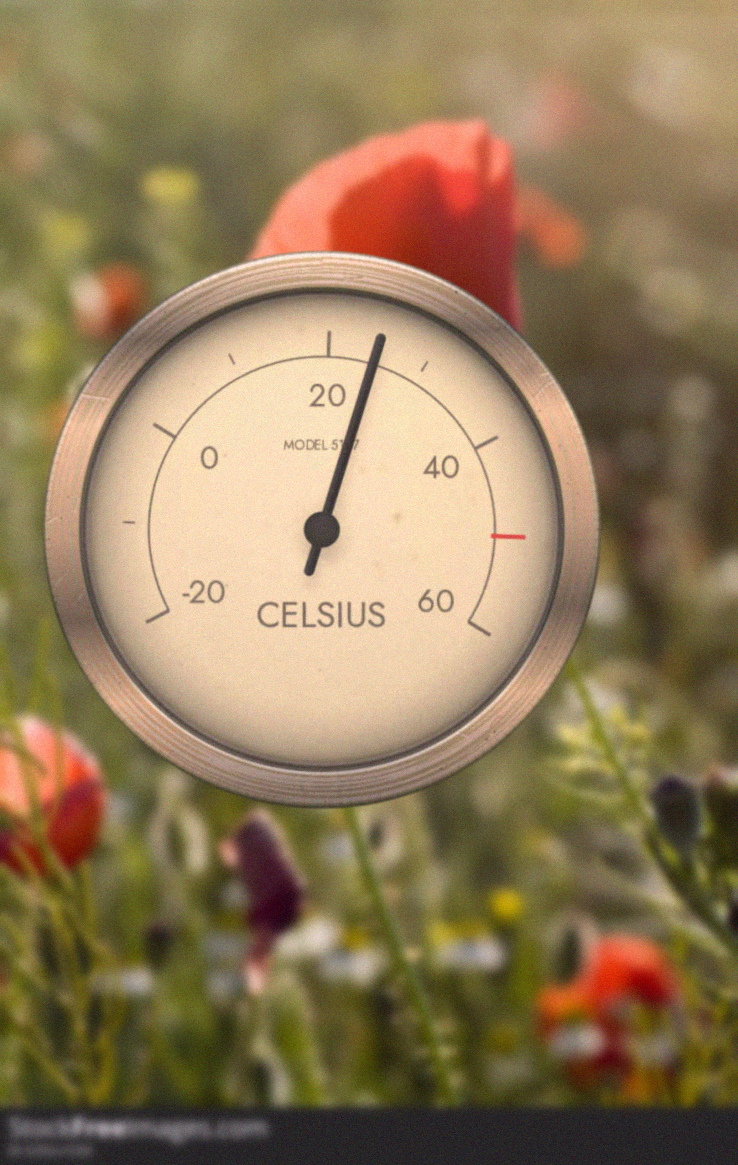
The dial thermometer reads °C 25
